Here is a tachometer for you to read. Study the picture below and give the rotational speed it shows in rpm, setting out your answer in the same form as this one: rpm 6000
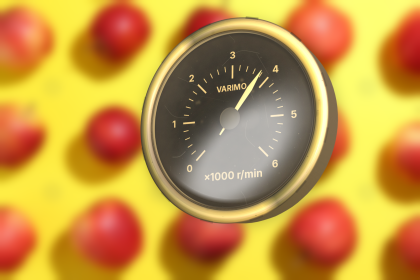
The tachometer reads rpm 3800
